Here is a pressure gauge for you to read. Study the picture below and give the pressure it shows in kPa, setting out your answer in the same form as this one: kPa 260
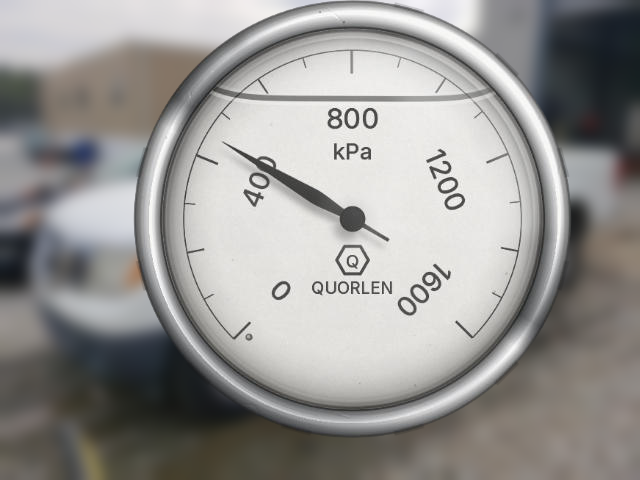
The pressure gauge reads kPa 450
